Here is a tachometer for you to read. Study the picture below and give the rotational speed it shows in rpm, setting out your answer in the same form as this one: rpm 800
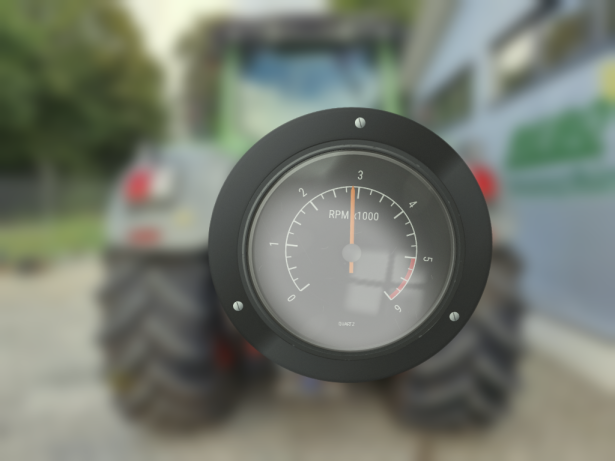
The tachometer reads rpm 2875
